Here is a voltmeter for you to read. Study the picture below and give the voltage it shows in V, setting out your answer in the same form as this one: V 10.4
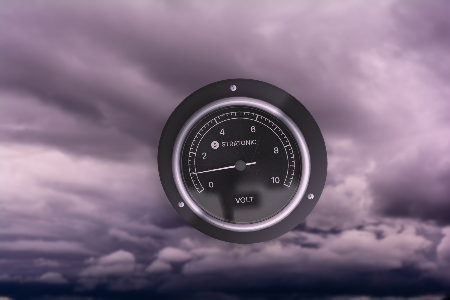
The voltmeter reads V 1
